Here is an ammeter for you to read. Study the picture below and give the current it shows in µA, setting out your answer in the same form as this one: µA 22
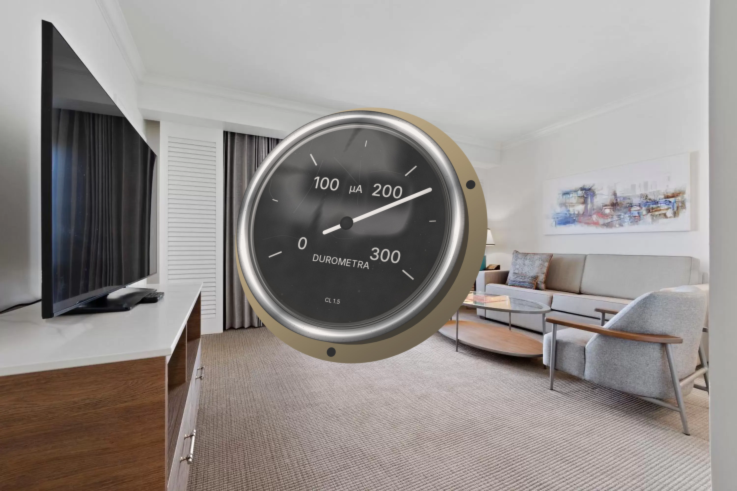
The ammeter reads µA 225
